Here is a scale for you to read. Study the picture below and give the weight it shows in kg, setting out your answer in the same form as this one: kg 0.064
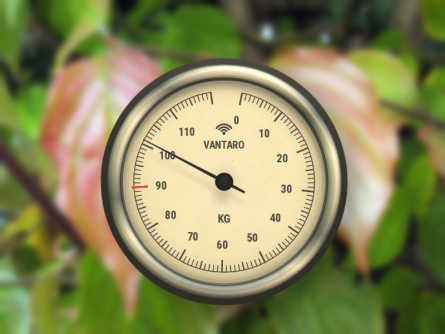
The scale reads kg 101
